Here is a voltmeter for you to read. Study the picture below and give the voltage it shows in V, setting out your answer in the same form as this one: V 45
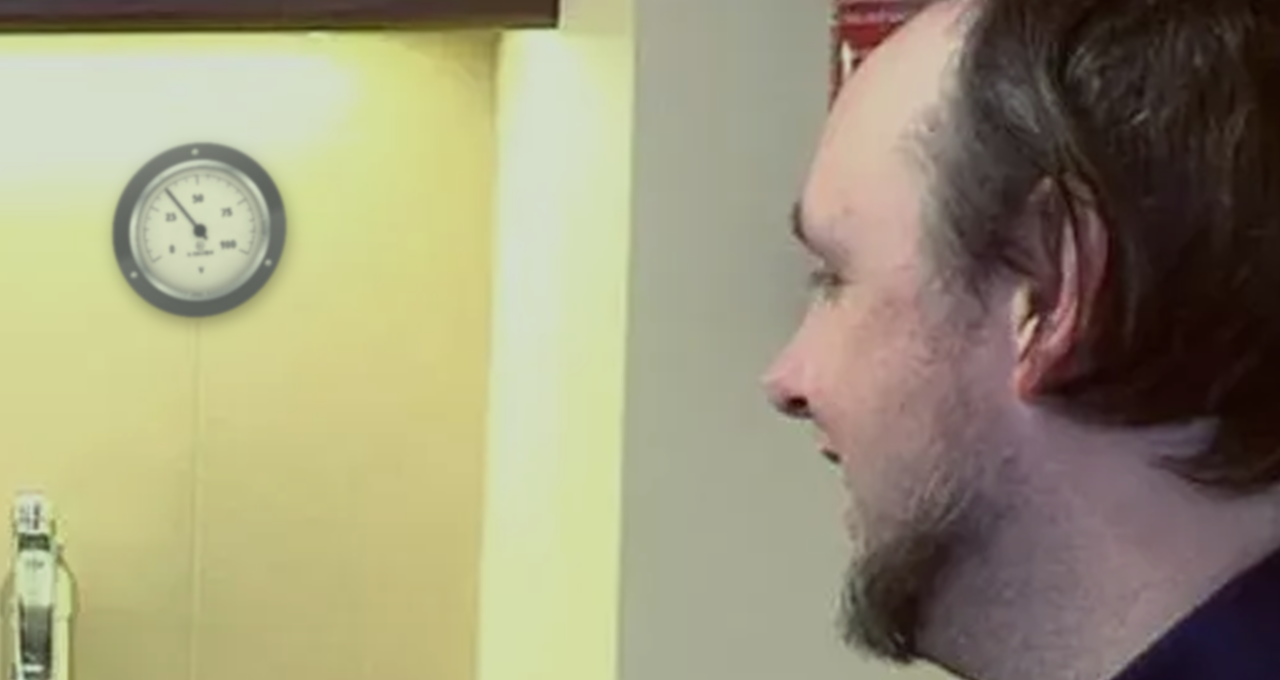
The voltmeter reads V 35
